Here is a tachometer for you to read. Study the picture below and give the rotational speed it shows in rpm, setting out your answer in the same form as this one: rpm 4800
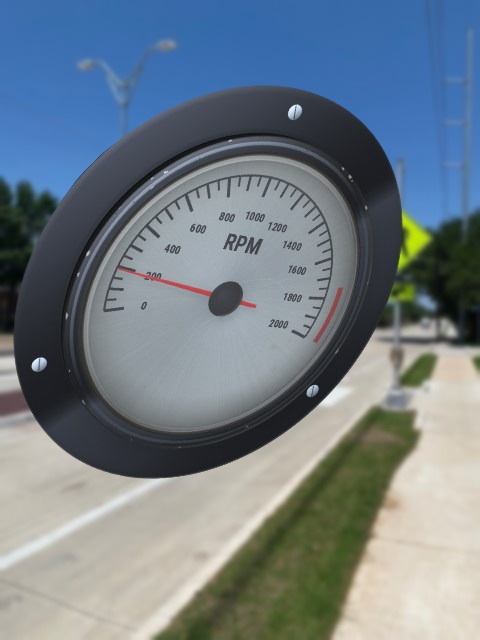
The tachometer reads rpm 200
